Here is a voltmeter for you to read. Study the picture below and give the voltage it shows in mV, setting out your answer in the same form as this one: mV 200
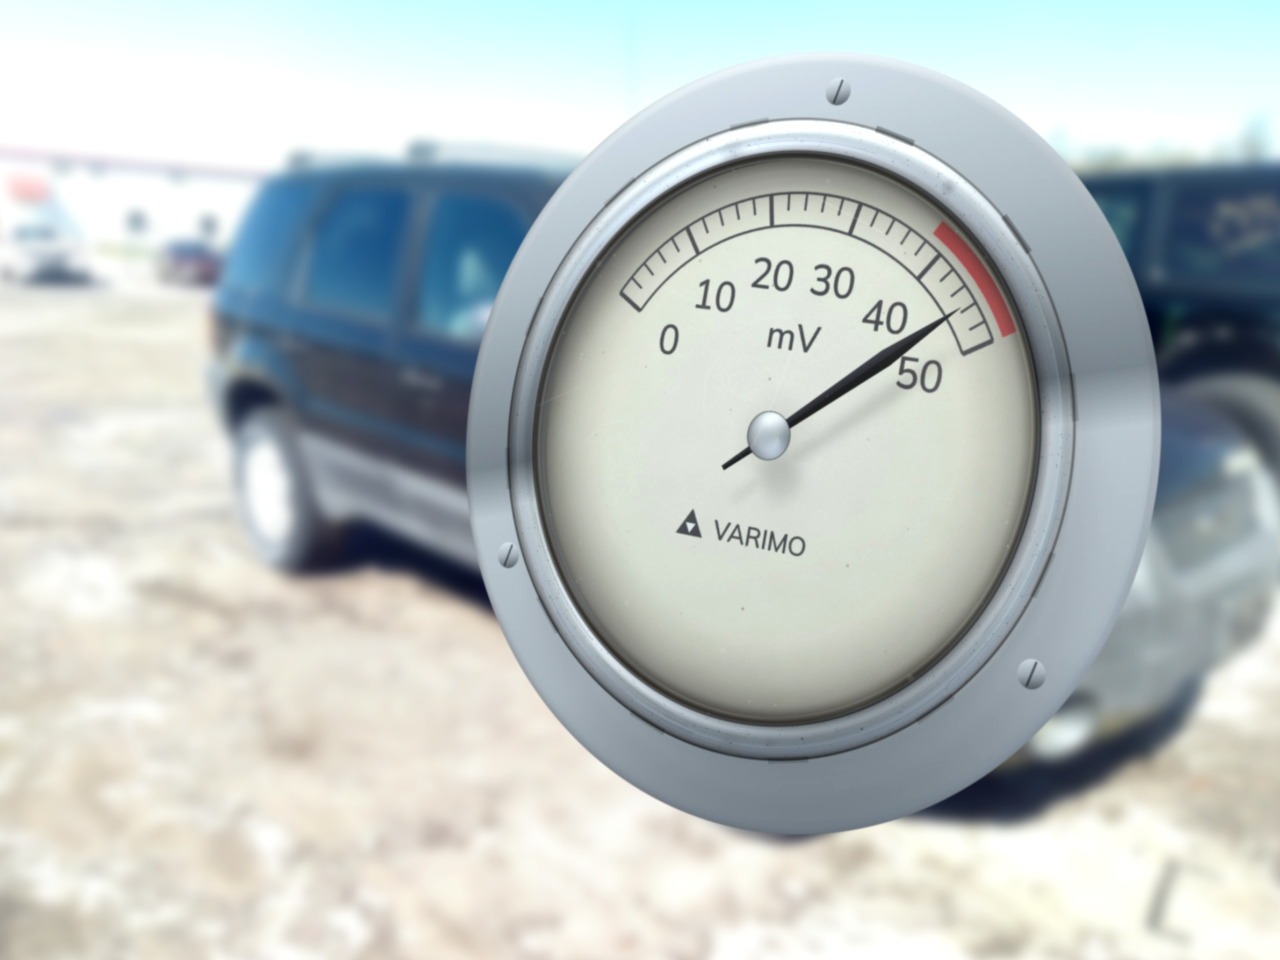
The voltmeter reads mV 46
